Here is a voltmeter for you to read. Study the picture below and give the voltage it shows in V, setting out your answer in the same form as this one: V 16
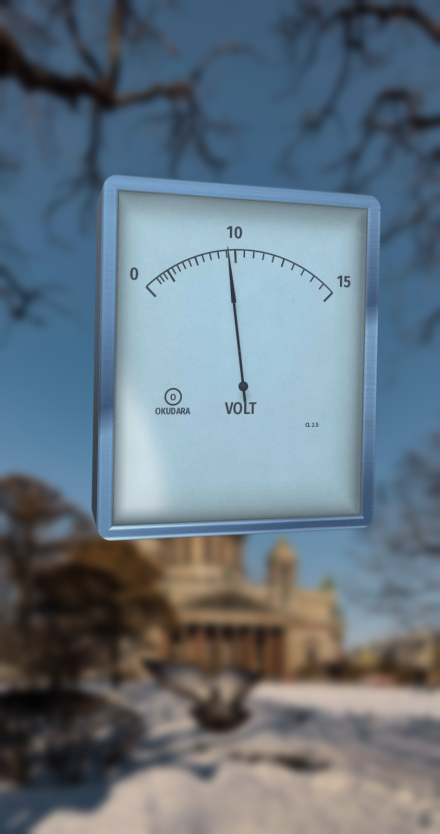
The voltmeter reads V 9.5
